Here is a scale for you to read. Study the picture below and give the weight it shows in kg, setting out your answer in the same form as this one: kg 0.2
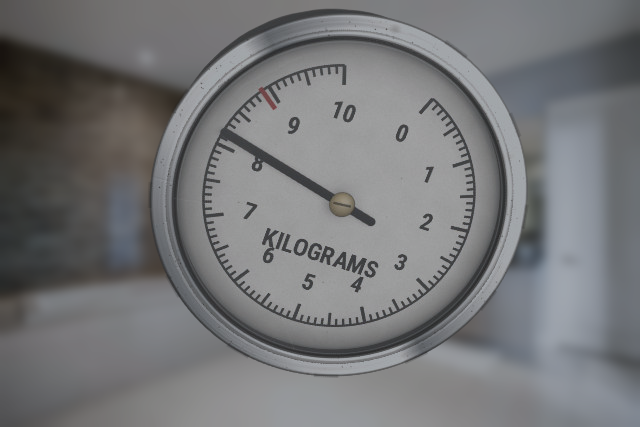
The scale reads kg 8.2
